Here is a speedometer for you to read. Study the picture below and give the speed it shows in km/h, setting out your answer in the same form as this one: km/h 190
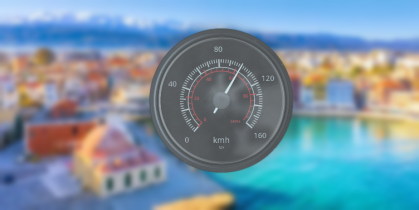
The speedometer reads km/h 100
